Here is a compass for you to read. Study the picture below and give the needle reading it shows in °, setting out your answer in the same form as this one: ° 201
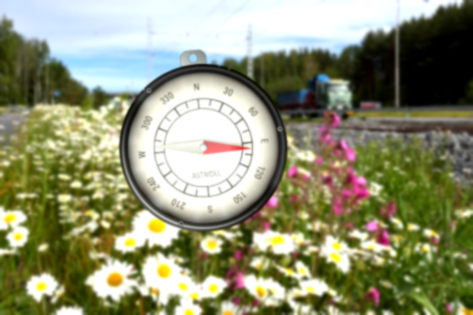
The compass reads ° 97.5
